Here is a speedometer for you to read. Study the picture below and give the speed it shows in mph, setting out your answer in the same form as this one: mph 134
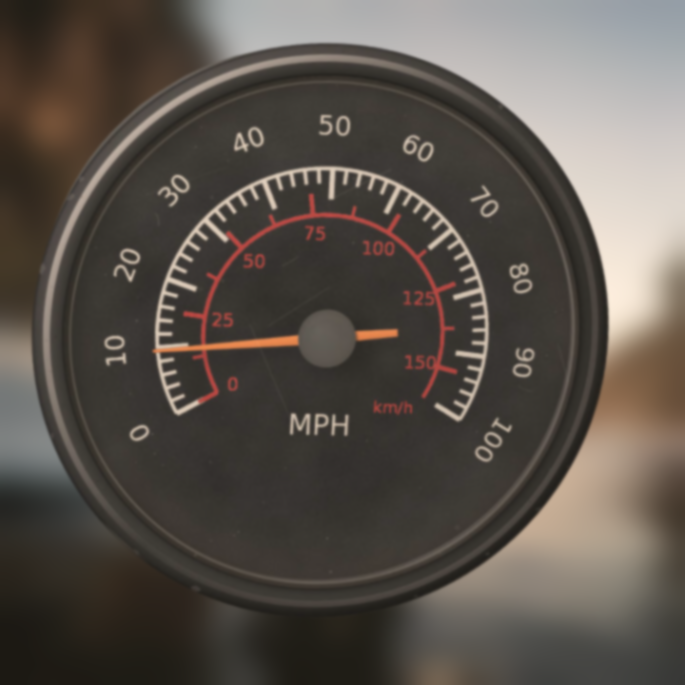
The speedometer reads mph 10
